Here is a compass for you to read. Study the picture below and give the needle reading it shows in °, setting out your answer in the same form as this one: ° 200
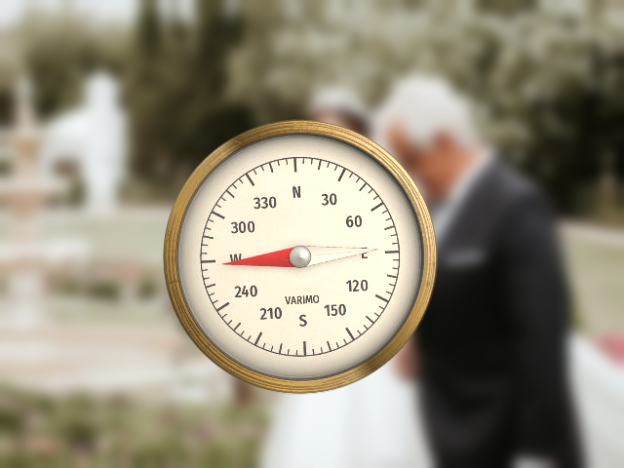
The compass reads ° 267.5
